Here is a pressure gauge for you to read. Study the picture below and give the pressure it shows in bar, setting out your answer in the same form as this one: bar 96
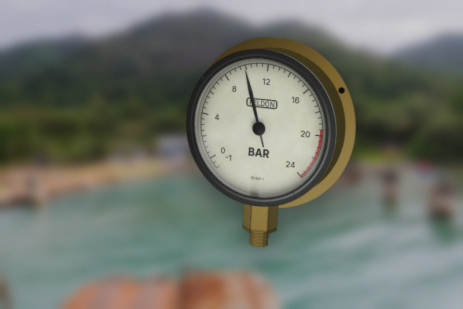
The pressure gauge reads bar 10
